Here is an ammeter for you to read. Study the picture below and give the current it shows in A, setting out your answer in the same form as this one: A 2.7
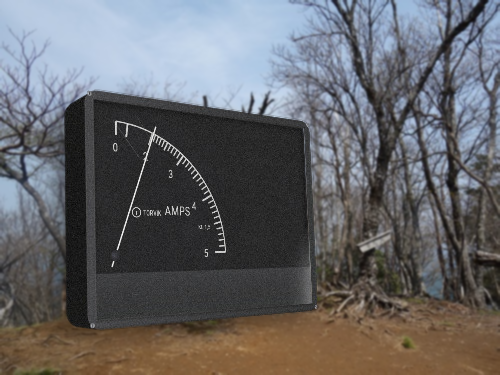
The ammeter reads A 2
